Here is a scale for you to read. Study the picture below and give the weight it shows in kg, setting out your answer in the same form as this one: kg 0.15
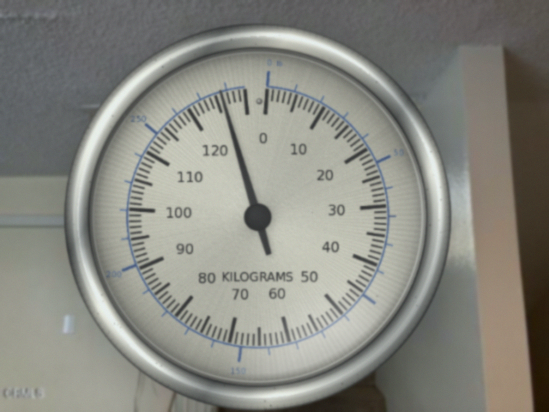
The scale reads kg 126
